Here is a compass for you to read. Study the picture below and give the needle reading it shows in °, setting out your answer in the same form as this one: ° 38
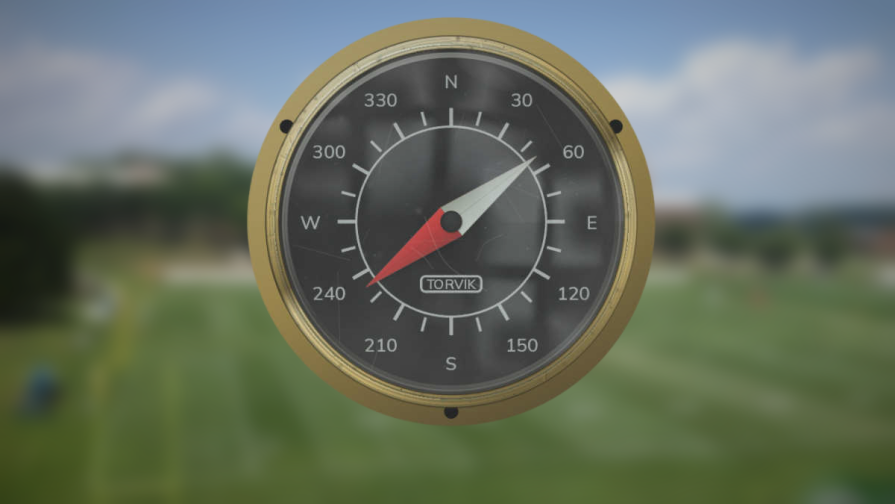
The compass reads ° 232.5
